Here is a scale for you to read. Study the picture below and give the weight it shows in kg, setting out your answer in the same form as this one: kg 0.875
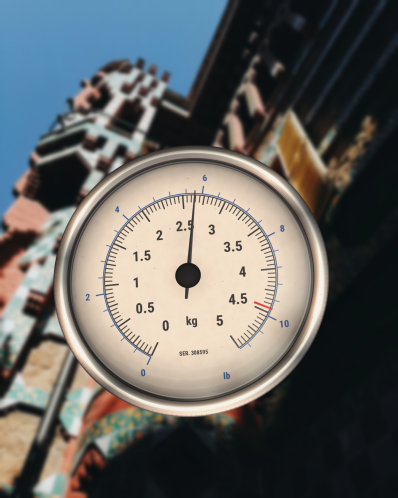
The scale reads kg 2.65
